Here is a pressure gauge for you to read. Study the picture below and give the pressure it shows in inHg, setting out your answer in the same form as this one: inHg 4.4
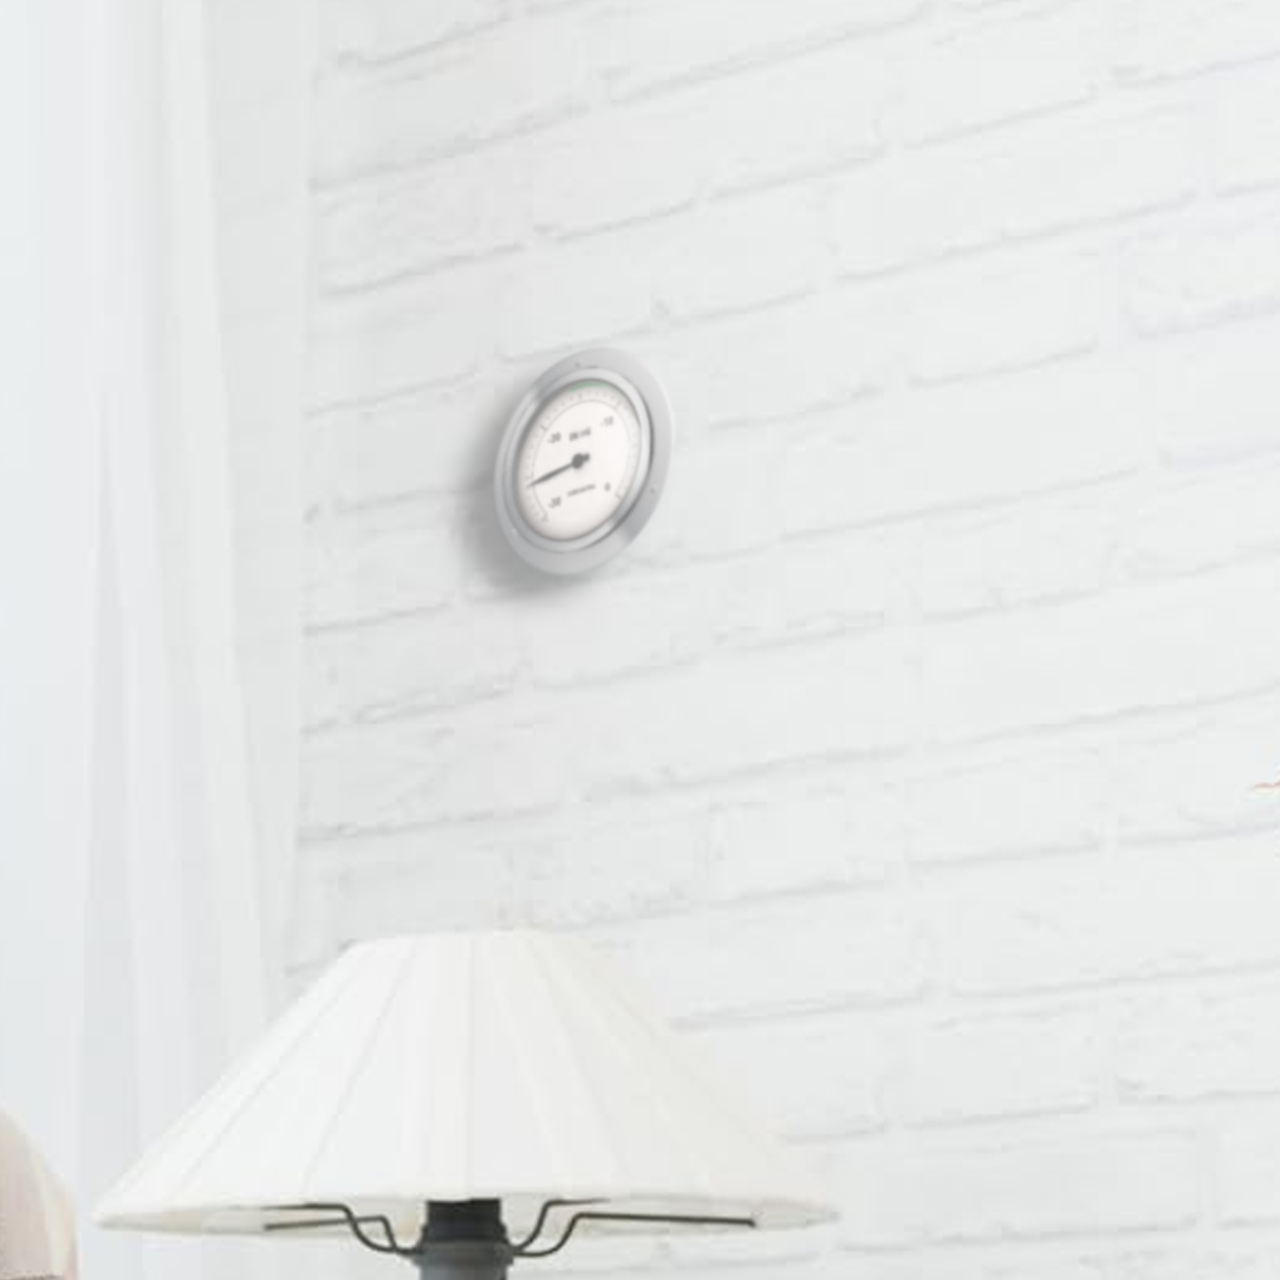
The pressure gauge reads inHg -26
